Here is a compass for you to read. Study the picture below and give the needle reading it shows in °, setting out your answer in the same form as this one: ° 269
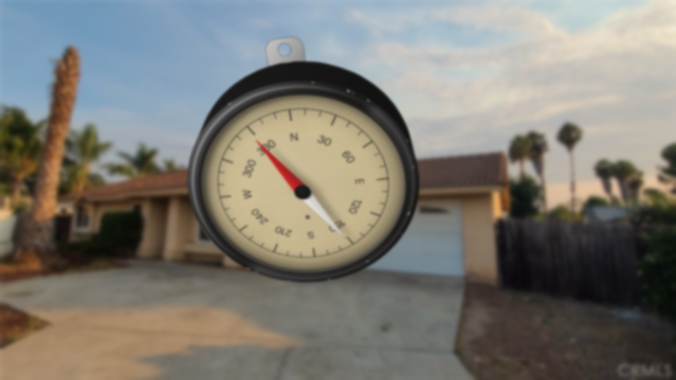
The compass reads ° 330
